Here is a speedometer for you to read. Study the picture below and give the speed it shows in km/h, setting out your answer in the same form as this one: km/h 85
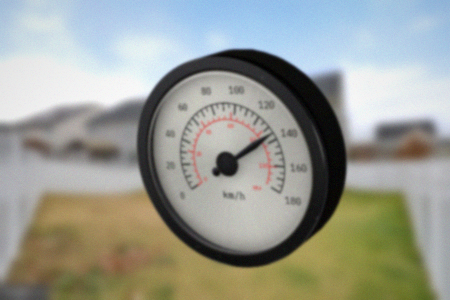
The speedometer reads km/h 135
